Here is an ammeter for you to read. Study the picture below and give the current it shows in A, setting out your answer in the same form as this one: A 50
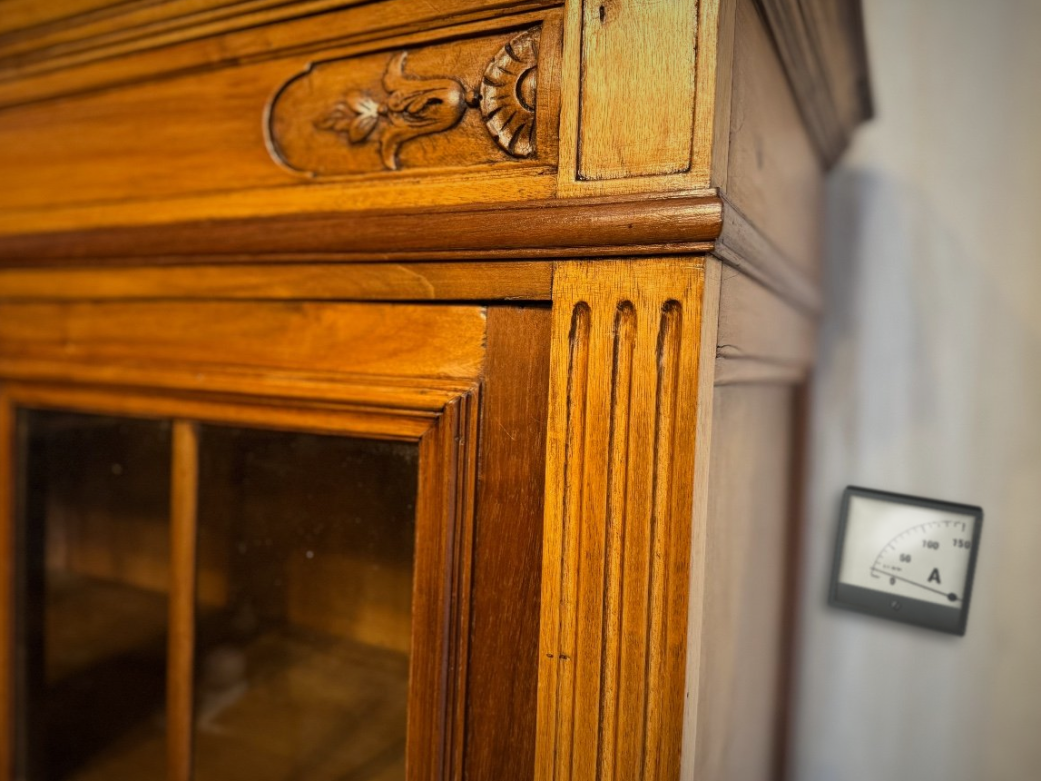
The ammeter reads A 10
